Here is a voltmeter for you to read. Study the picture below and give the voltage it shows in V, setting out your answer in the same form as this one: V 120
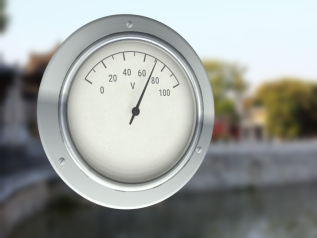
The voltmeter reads V 70
